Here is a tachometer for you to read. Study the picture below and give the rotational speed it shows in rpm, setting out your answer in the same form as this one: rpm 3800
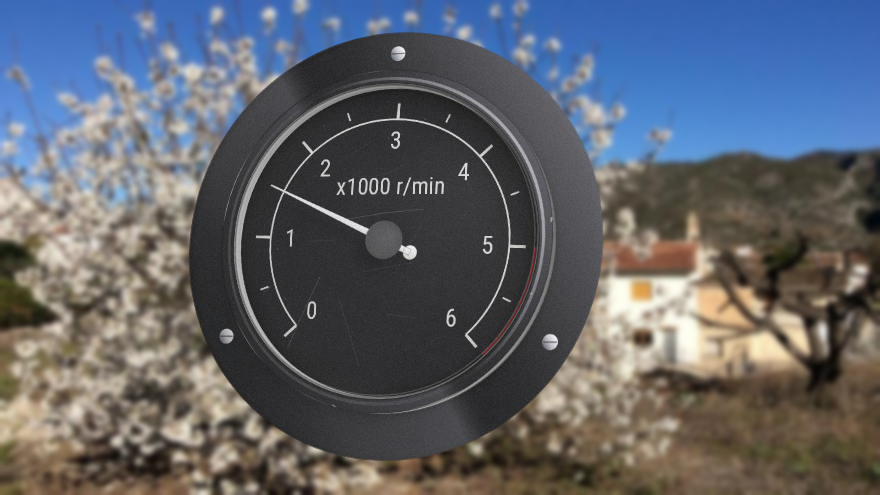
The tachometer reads rpm 1500
